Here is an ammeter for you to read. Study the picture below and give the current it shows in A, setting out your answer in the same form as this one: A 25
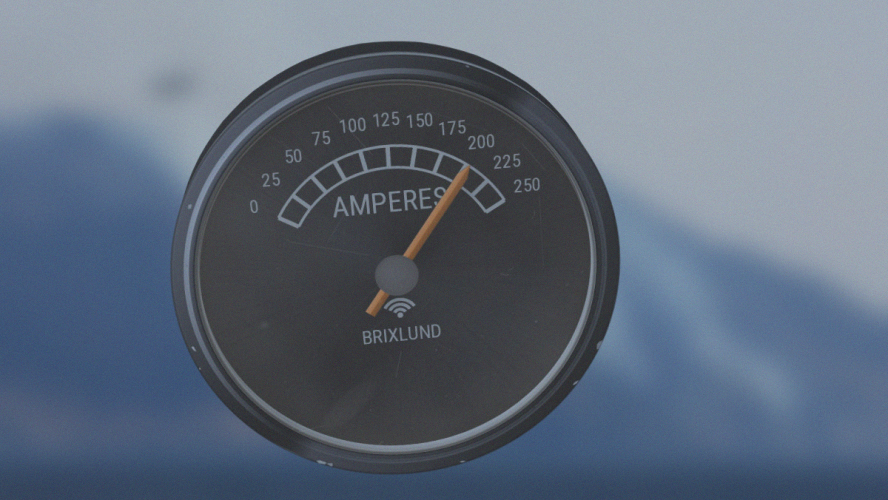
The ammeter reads A 200
